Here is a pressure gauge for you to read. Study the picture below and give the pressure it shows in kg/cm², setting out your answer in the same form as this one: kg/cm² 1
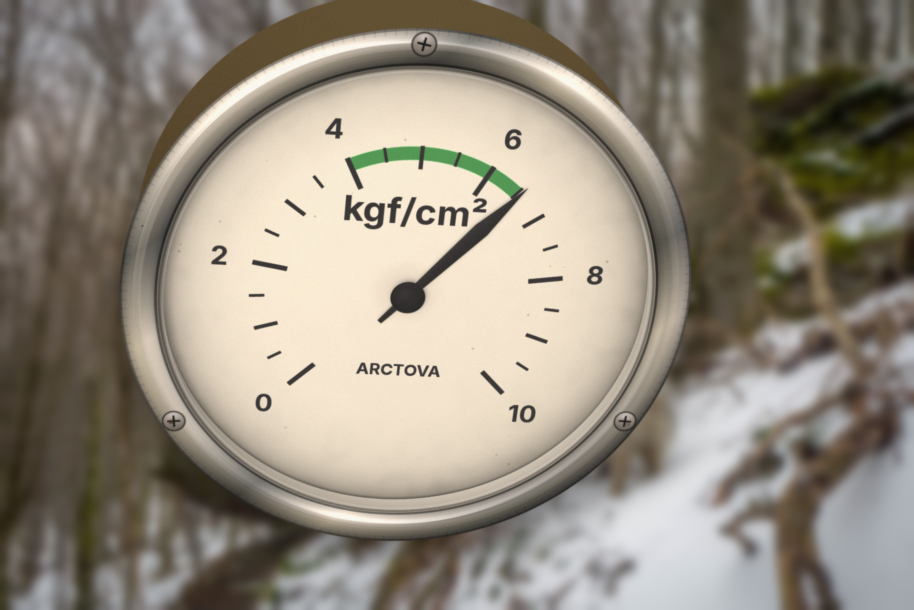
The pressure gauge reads kg/cm² 6.5
